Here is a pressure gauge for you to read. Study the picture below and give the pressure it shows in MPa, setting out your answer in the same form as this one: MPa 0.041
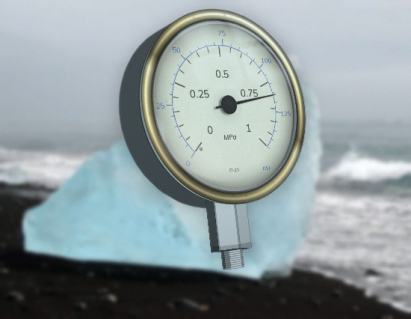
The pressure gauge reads MPa 0.8
